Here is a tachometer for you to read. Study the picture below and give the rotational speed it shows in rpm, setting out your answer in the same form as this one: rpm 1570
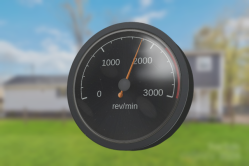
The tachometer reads rpm 1800
